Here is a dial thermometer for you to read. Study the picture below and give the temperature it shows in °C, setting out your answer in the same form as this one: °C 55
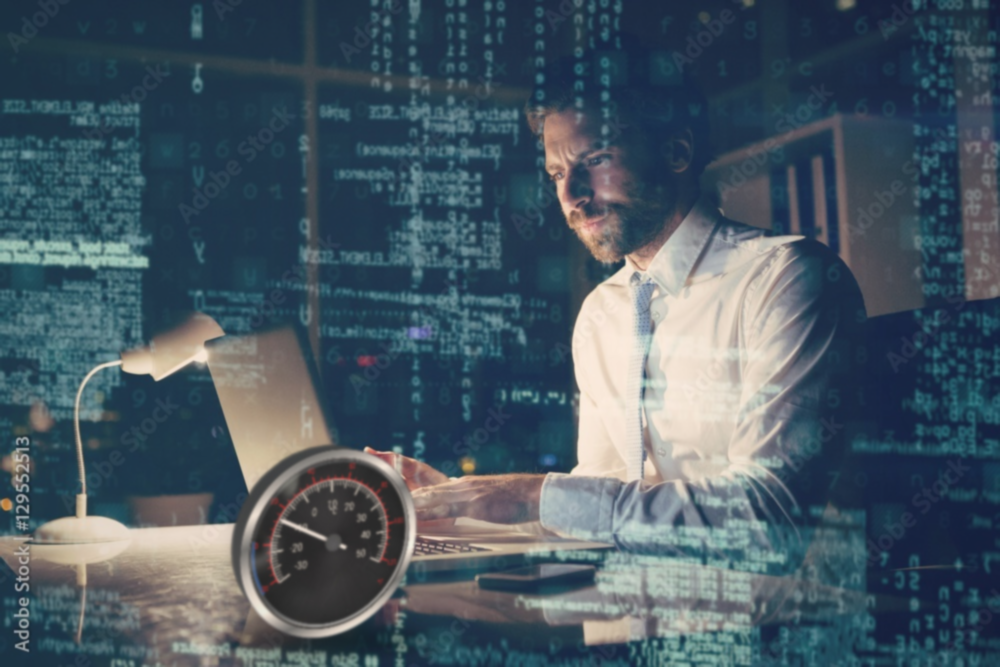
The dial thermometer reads °C -10
